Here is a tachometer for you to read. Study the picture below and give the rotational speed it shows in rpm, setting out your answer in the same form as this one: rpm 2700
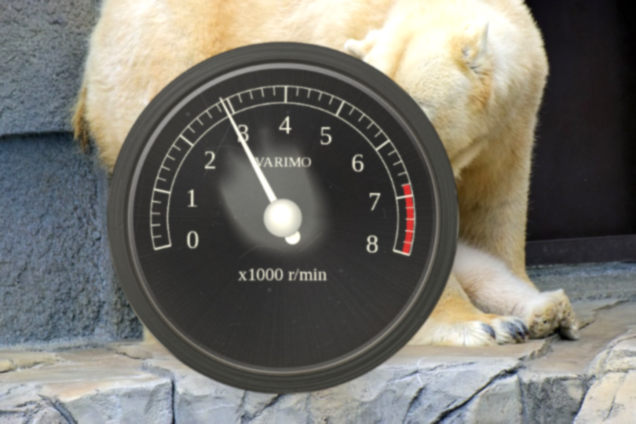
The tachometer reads rpm 2900
